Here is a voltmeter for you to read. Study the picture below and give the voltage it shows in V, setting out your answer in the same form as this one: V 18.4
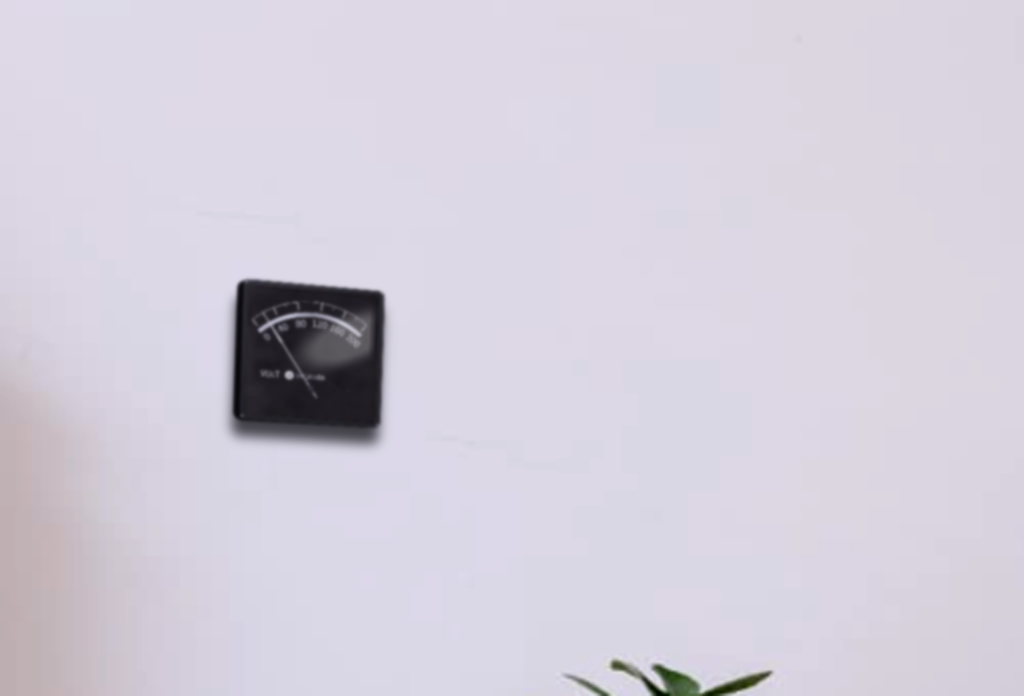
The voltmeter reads V 20
